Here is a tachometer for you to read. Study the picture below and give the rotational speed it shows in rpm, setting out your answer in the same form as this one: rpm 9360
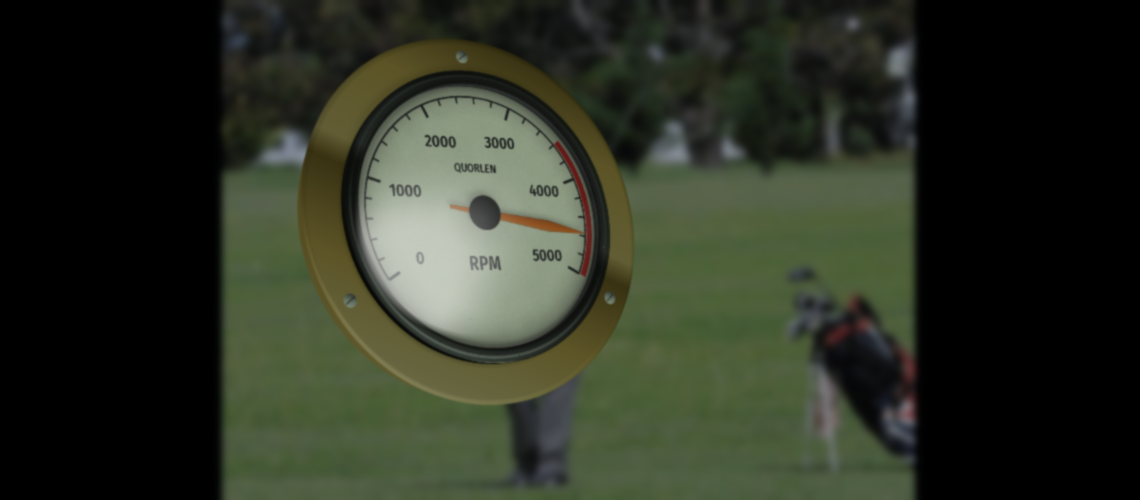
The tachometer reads rpm 4600
